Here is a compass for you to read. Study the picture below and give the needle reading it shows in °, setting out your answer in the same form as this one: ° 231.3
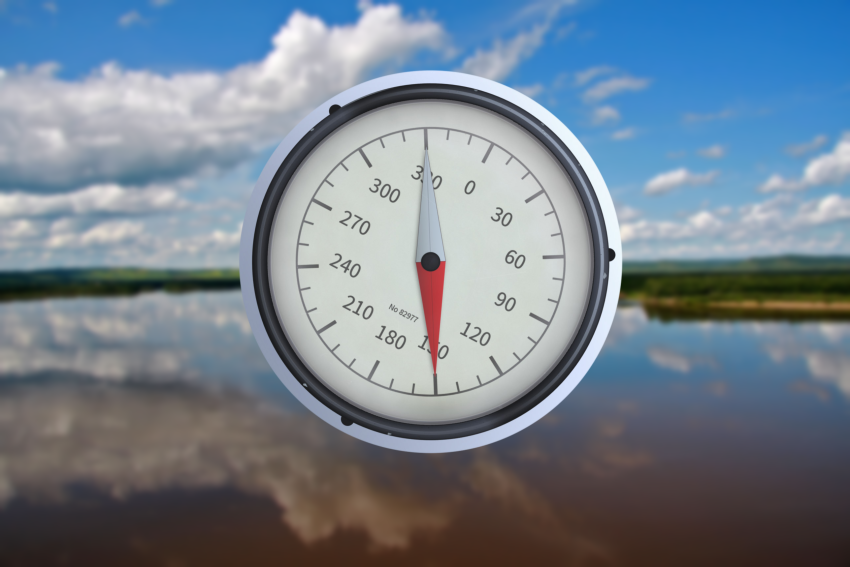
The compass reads ° 150
